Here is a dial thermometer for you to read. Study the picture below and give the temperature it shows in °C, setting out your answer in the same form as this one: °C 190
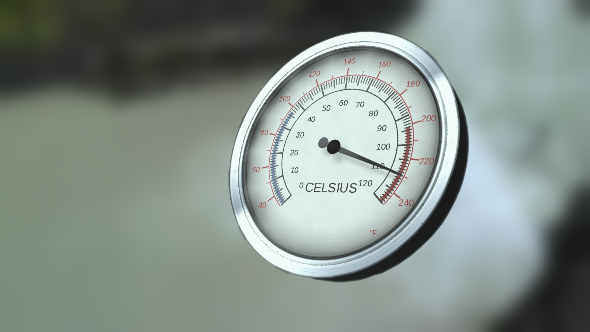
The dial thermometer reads °C 110
